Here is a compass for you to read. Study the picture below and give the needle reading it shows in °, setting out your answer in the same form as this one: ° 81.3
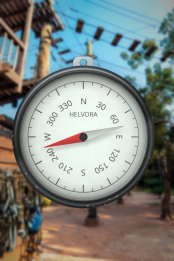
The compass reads ° 255
